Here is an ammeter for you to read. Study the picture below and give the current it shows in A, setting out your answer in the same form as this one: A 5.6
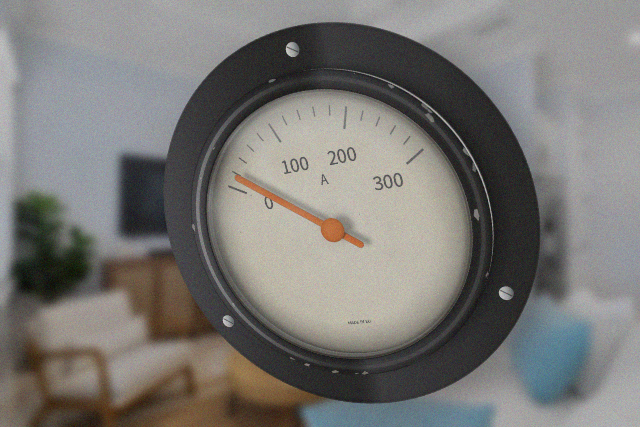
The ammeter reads A 20
